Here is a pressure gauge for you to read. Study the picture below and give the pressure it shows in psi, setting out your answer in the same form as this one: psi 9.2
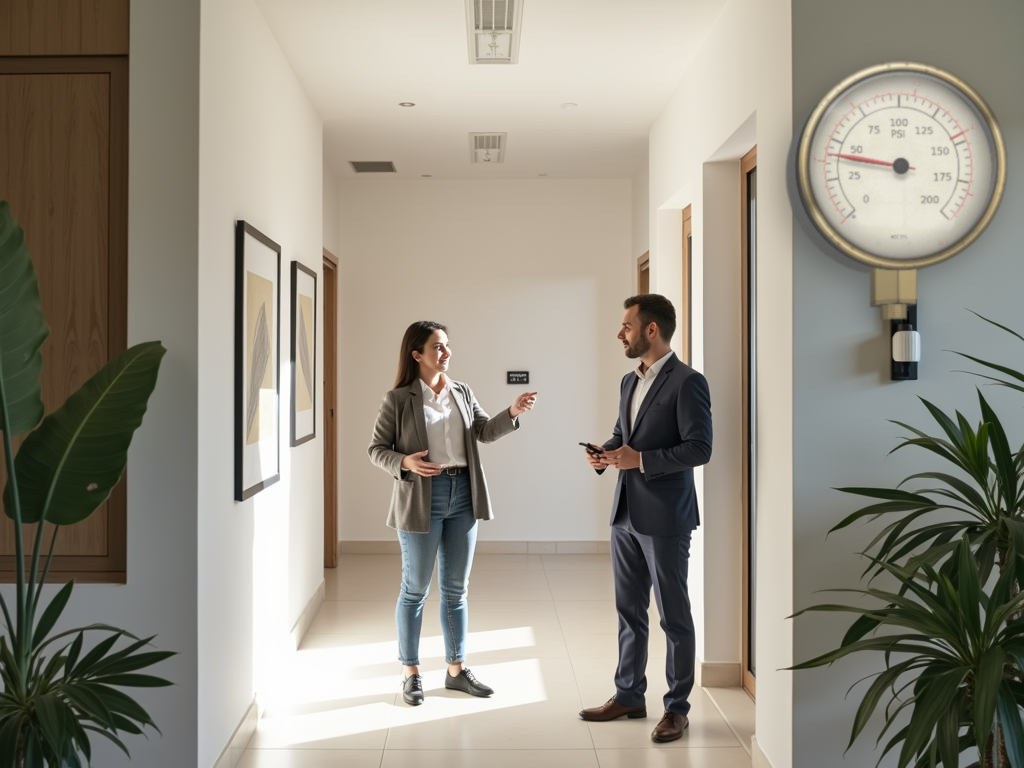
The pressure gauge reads psi 40
